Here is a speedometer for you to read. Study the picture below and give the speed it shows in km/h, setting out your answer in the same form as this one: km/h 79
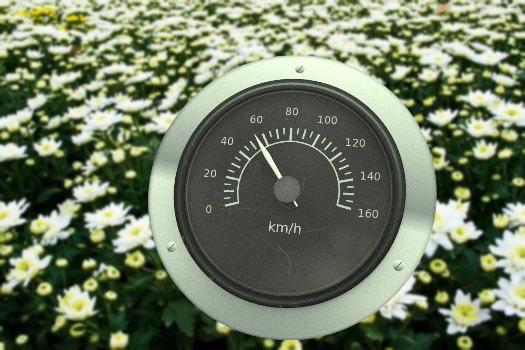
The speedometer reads km/h 55
